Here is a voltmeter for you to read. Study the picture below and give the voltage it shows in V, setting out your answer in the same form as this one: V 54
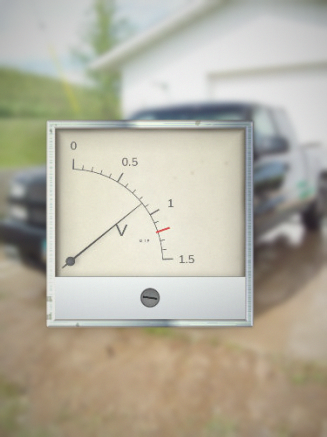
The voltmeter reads V 0.85
